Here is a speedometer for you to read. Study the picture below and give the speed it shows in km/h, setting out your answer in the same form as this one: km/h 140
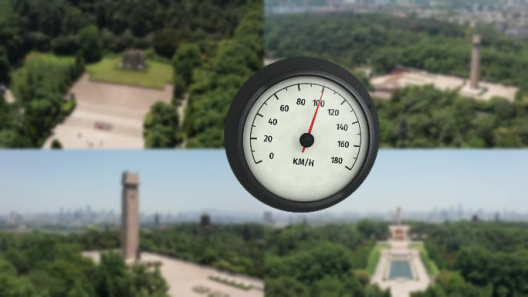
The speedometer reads km/h 100
